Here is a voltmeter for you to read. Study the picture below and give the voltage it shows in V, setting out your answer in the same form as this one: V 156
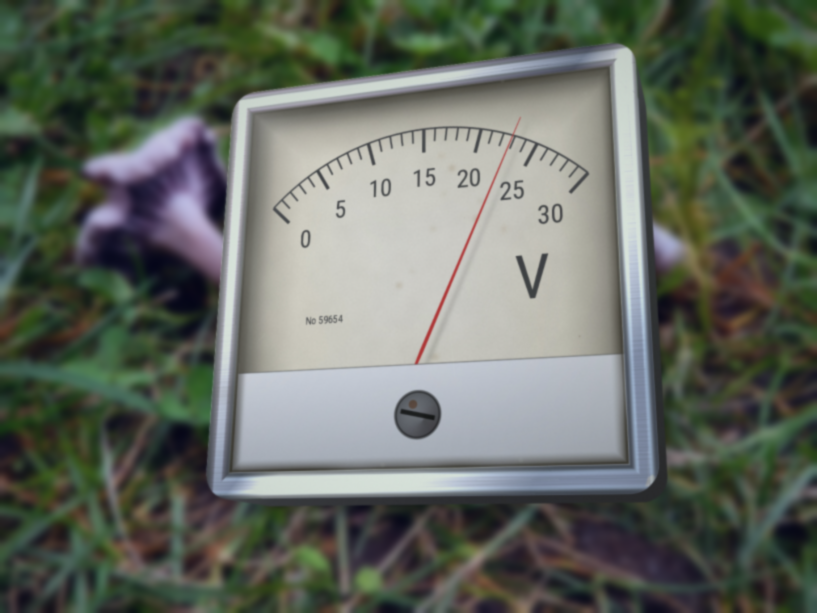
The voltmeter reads V 23
